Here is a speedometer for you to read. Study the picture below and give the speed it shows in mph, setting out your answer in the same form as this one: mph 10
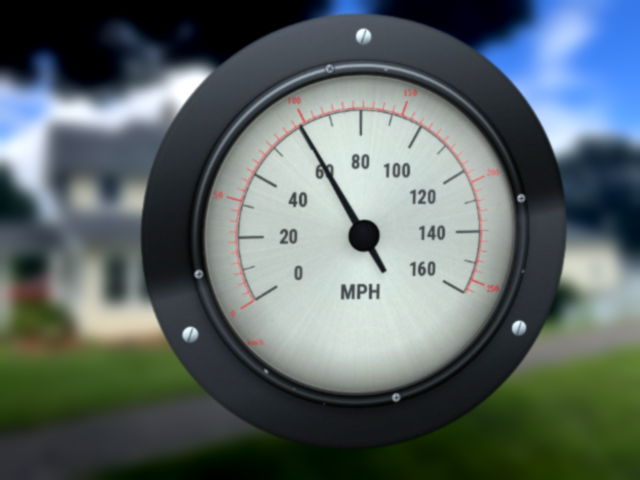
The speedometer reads mph 60
